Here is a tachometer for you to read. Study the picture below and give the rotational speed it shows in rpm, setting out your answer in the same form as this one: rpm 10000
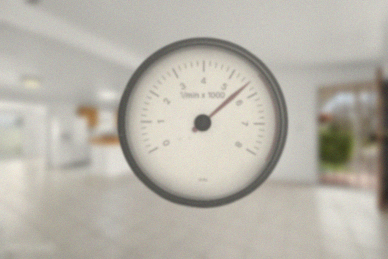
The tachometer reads rpm 5600
